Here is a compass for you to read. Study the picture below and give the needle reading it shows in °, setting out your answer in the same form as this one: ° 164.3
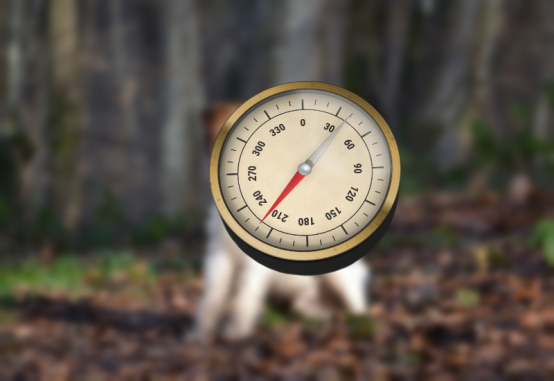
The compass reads ° 220
